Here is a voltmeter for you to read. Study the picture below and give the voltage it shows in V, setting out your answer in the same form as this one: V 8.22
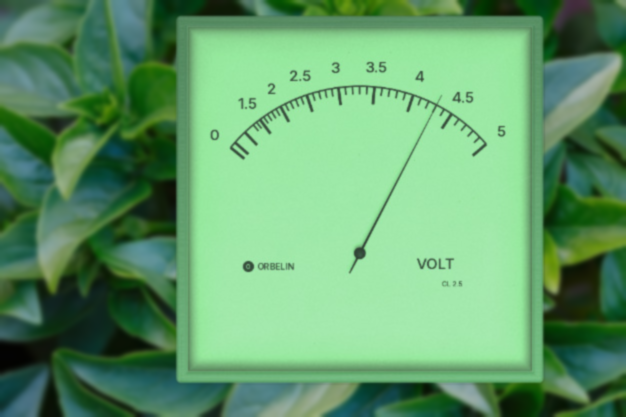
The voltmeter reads V 4.3
